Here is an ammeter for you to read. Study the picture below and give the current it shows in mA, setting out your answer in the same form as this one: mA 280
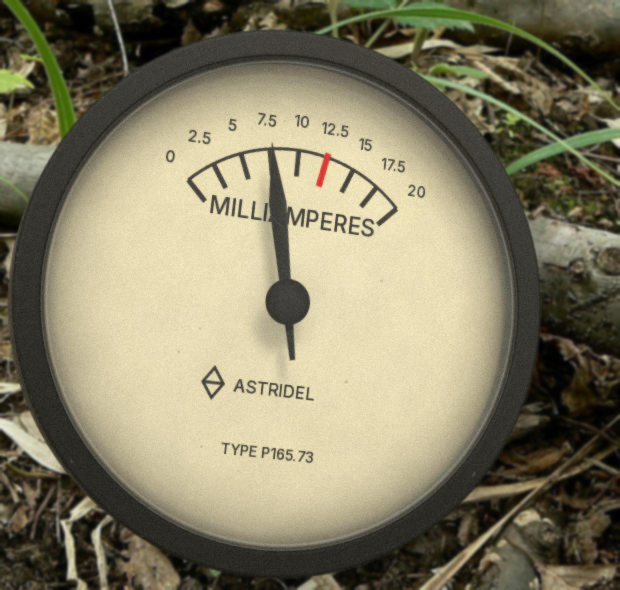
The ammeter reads mA 7.5
